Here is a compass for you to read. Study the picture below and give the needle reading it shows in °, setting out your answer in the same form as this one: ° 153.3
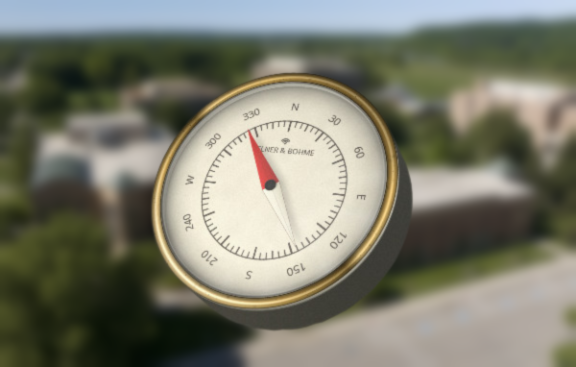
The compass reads ° 325
